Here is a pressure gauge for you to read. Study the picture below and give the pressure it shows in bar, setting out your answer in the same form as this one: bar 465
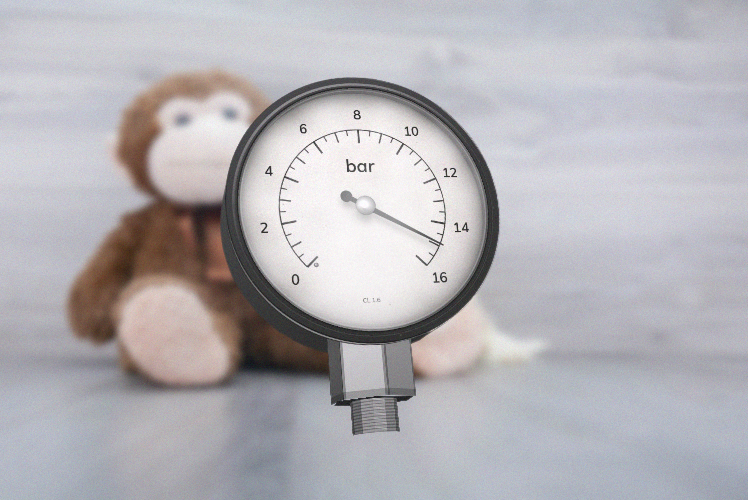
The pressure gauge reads bar 15
